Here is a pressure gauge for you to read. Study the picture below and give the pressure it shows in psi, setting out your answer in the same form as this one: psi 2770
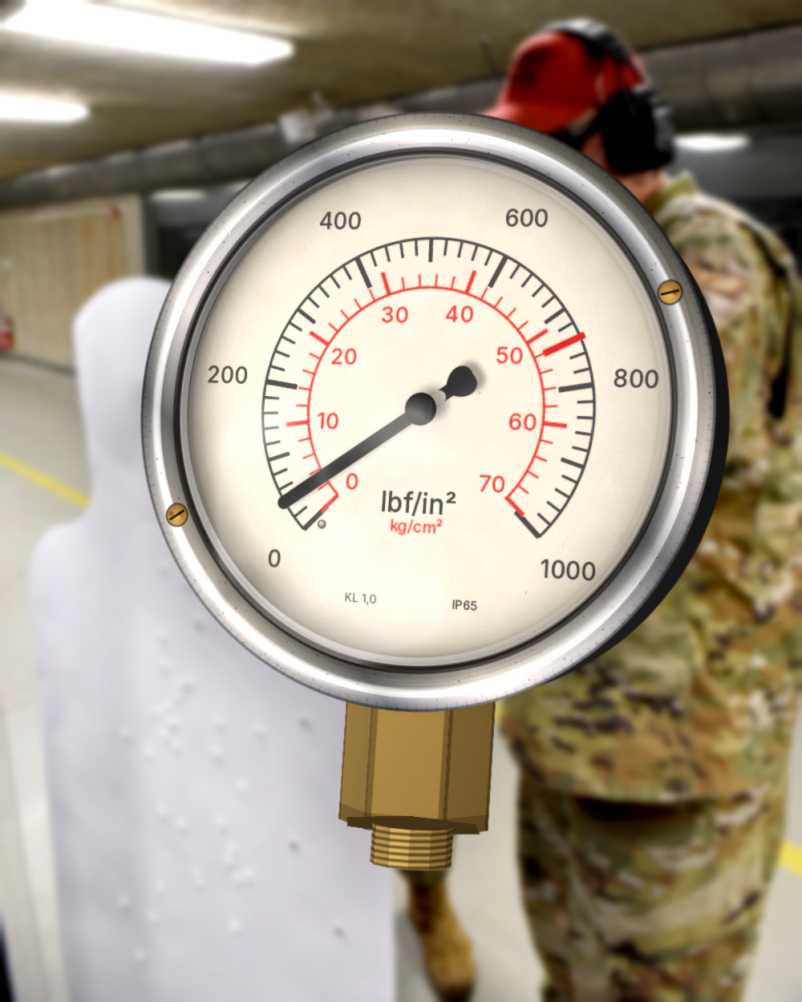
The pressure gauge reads psi 40
